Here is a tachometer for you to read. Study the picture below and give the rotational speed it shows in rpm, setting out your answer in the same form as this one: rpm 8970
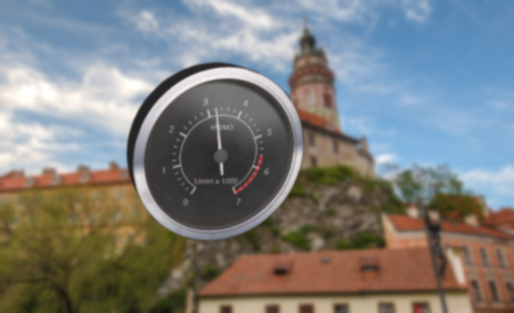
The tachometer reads rpm 3200
